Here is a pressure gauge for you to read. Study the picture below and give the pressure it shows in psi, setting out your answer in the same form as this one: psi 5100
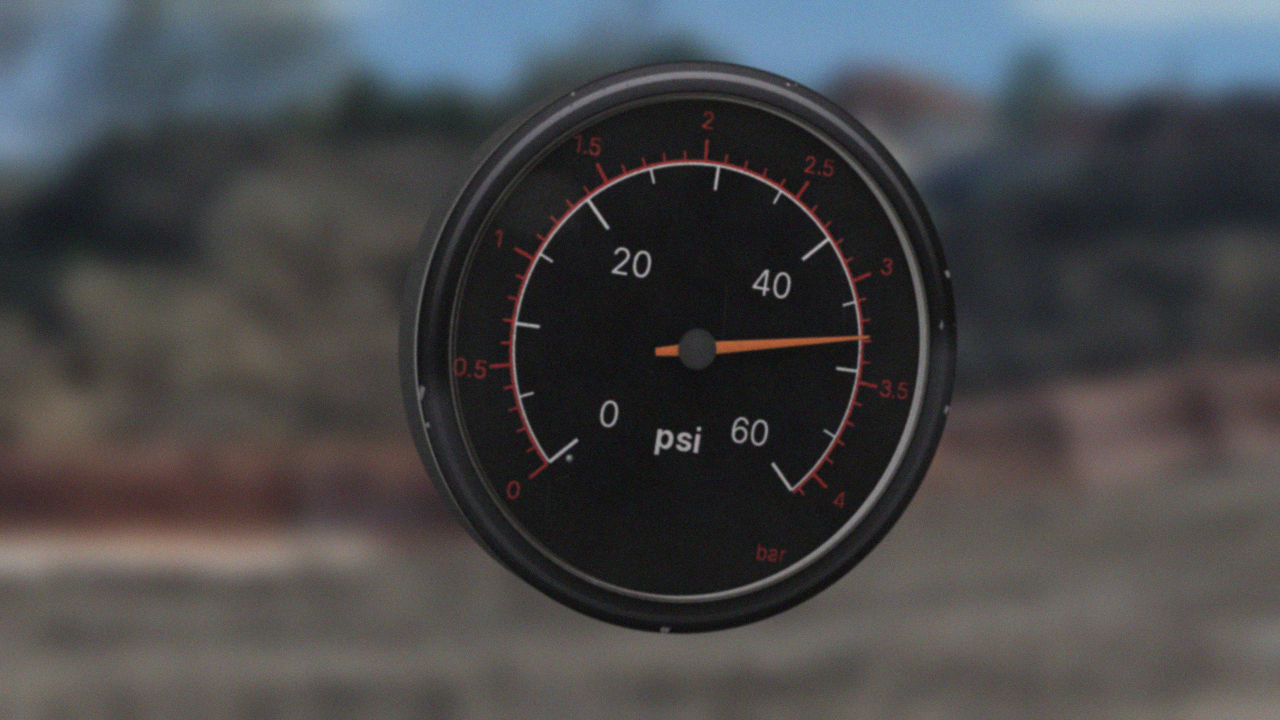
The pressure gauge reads psi 47.5
